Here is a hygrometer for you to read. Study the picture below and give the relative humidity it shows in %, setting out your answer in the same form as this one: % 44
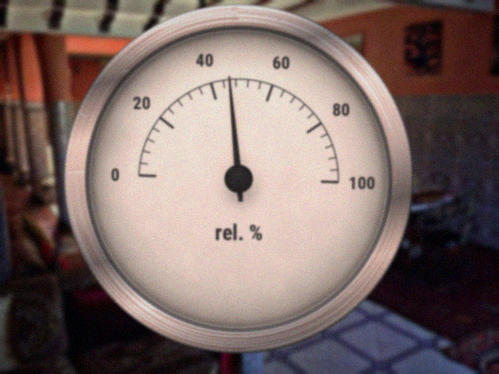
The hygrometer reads % 46
